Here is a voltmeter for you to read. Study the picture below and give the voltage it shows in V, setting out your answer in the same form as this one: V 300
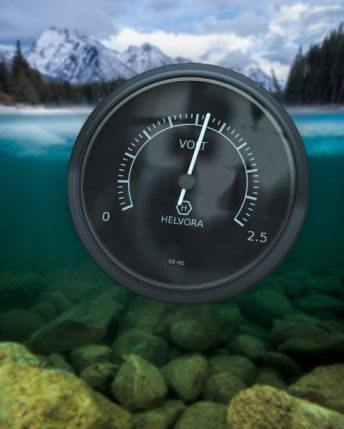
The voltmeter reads V 1.35
